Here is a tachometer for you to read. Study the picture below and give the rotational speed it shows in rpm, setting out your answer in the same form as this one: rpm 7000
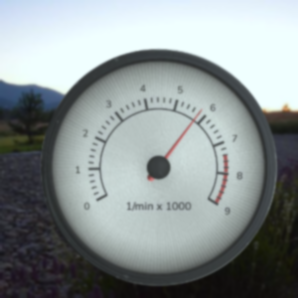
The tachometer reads rpm 5800
